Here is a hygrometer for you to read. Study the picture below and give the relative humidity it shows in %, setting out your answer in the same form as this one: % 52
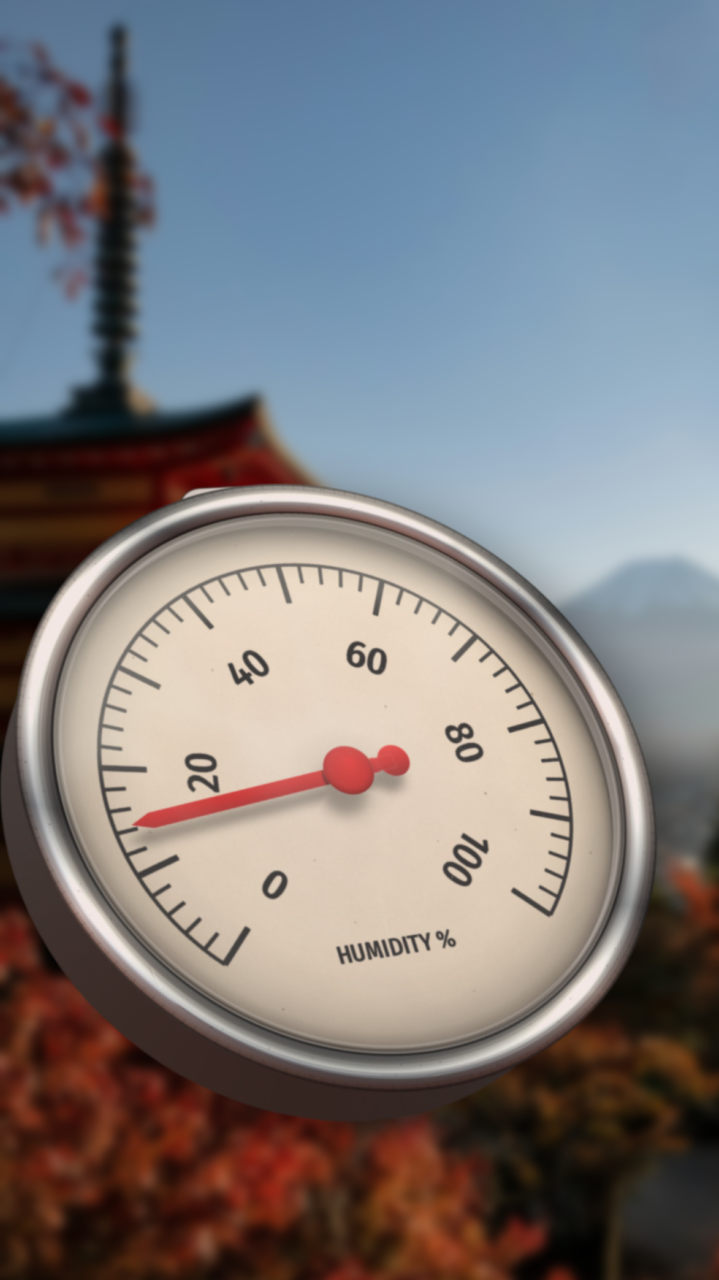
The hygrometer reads % 14
